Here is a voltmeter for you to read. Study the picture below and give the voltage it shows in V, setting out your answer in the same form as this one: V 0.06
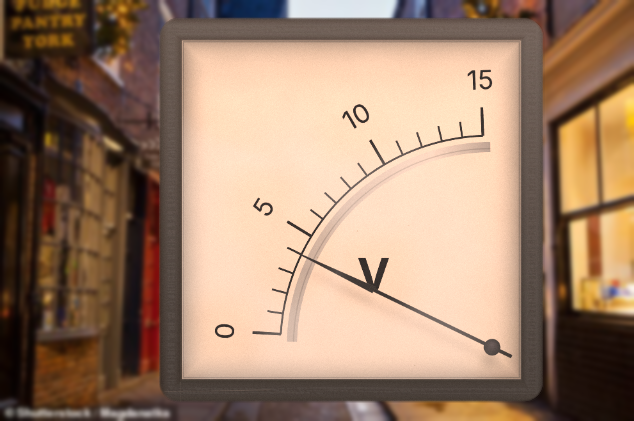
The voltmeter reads V 4
